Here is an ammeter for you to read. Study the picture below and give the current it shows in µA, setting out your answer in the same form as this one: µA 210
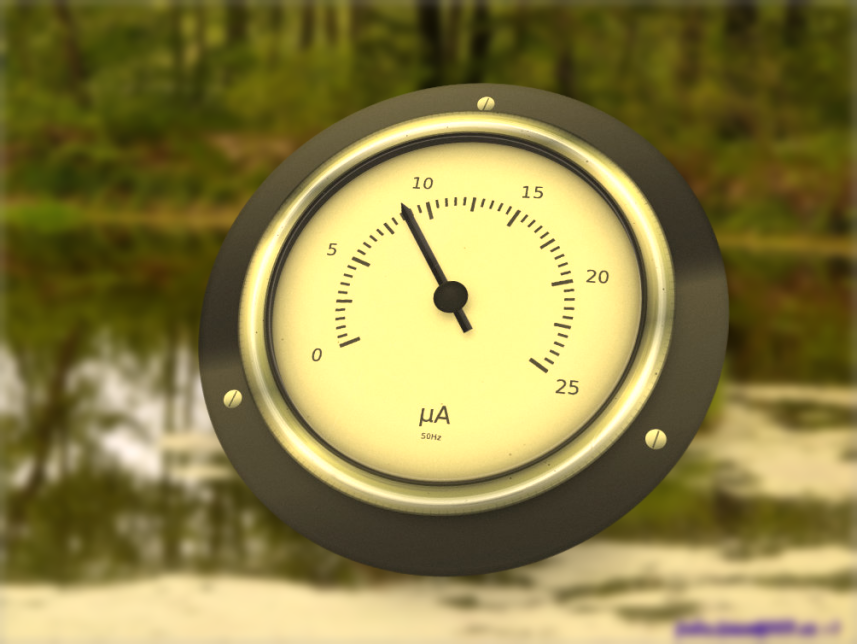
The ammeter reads µA 8.75
